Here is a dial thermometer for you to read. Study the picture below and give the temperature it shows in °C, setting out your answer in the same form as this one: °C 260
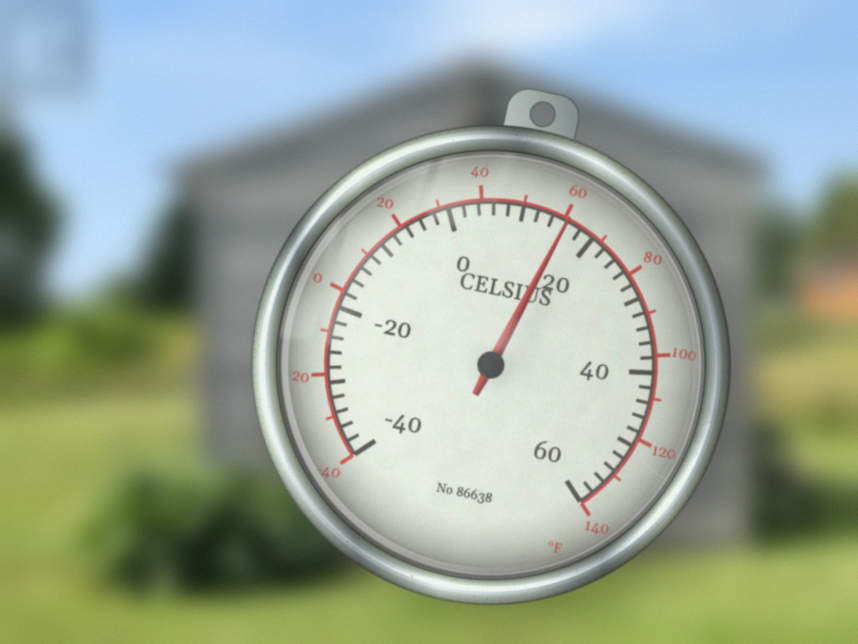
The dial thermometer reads °C 16
